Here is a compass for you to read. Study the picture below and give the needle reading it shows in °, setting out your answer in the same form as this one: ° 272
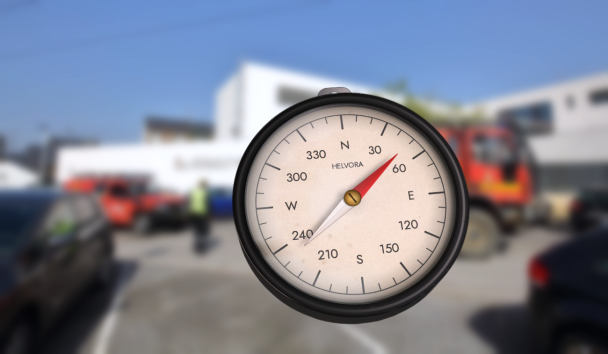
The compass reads ° 50
